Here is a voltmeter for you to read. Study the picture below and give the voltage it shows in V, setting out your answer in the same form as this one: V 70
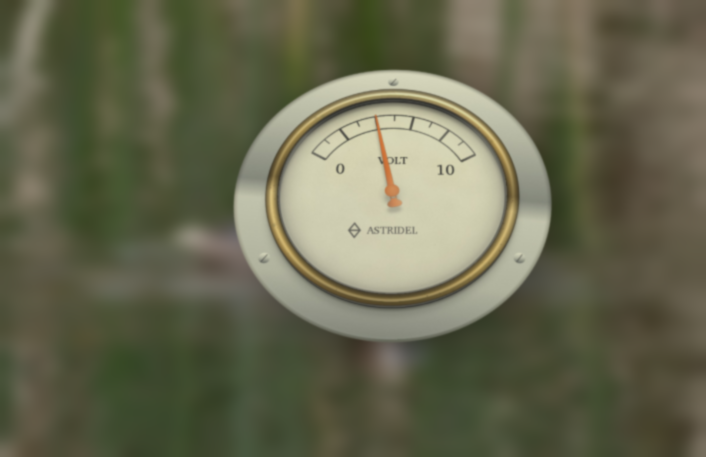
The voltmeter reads V 4
